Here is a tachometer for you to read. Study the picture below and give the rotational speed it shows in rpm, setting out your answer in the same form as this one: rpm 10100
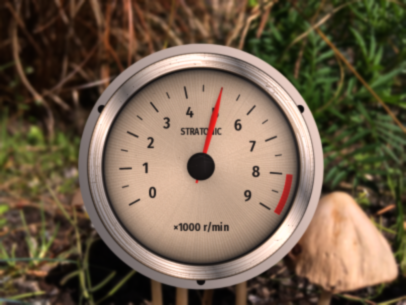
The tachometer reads rpm 5000
